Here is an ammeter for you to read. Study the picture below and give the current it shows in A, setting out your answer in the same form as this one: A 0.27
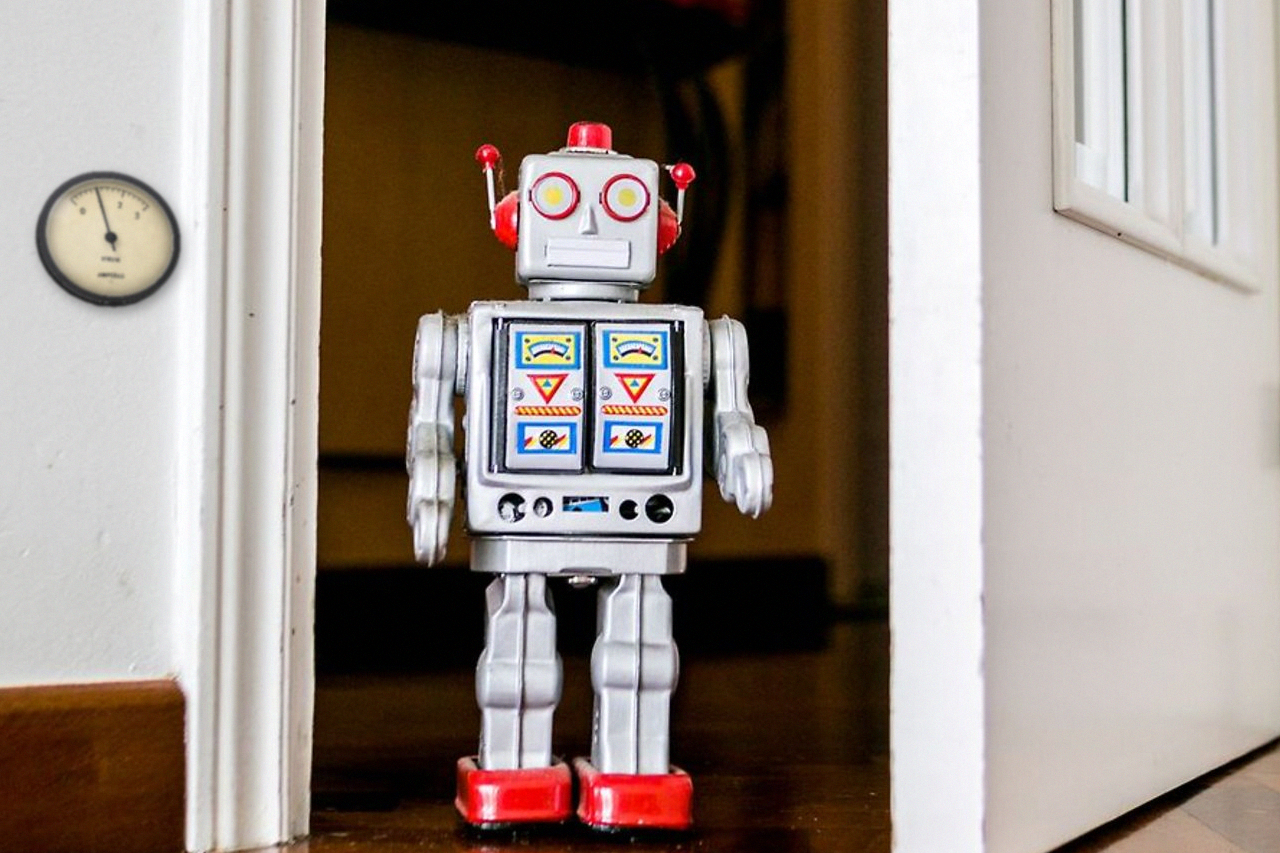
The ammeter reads A 1
